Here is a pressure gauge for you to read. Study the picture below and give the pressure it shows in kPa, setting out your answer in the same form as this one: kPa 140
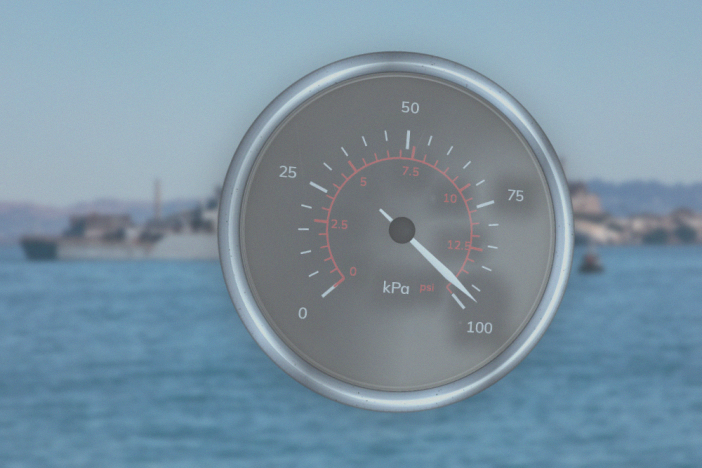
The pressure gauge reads kPa 97.5
